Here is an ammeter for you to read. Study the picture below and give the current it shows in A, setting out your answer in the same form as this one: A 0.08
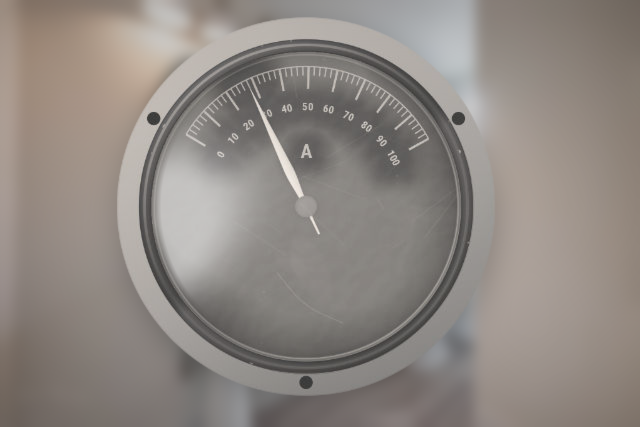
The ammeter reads A 28
